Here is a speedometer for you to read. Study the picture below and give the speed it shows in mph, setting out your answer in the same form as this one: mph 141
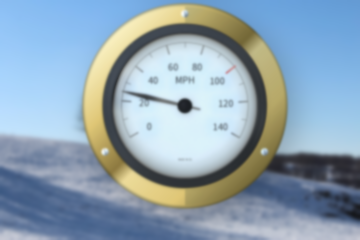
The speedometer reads mph 25
